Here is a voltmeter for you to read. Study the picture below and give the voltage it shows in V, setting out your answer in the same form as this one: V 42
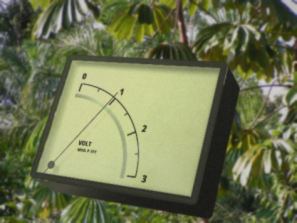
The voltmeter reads V 1
